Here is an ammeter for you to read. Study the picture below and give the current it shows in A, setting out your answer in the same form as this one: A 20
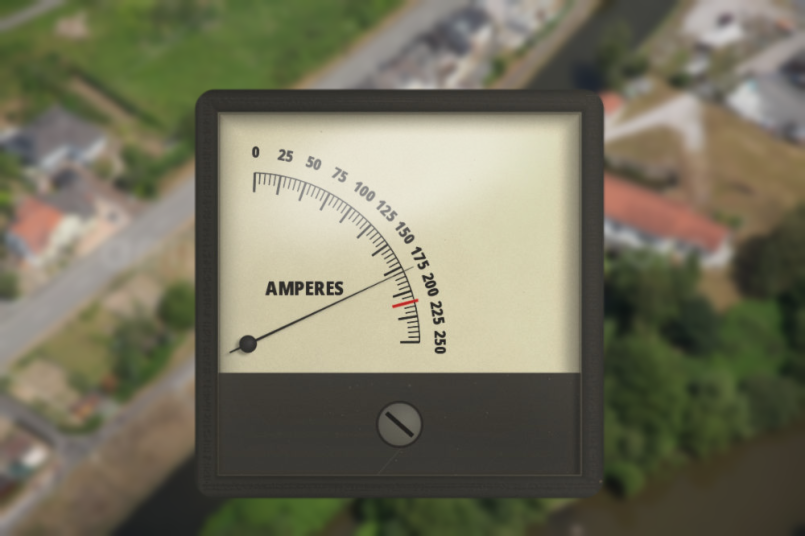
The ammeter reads A 180
